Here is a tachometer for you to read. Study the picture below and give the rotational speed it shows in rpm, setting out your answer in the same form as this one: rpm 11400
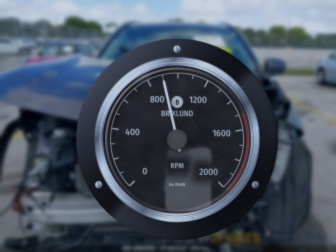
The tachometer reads rpm 900
